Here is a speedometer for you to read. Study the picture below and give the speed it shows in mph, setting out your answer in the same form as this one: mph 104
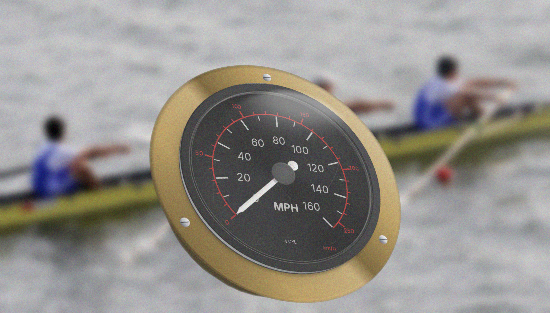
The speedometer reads mph 0
